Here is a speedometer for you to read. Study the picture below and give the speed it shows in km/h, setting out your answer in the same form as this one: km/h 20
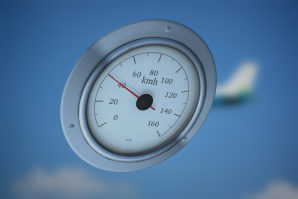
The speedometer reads km/h 40
